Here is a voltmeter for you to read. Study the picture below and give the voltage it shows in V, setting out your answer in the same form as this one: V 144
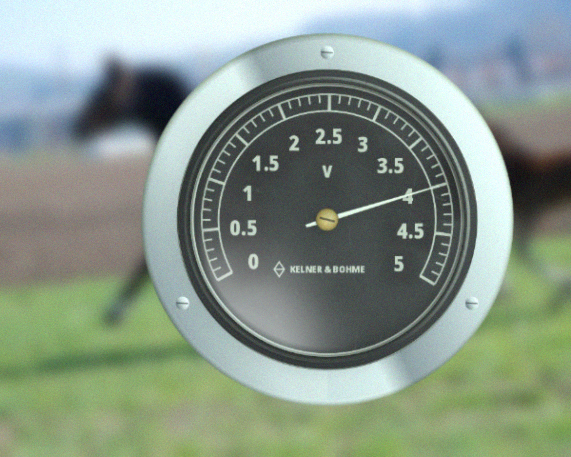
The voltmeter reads V 4
